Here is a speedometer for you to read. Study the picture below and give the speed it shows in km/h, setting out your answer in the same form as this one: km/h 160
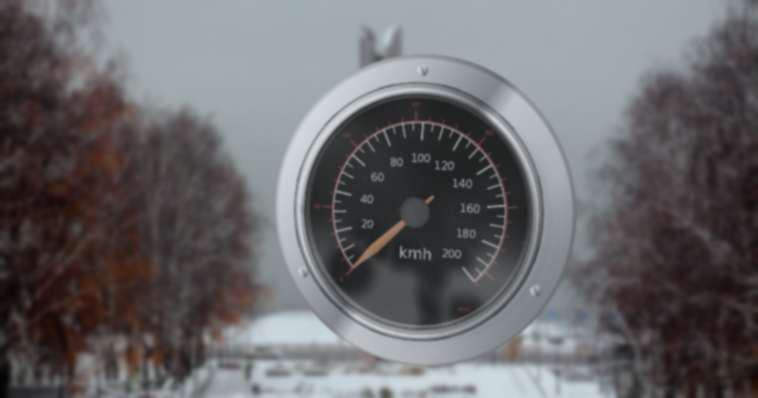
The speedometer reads km/h 0
